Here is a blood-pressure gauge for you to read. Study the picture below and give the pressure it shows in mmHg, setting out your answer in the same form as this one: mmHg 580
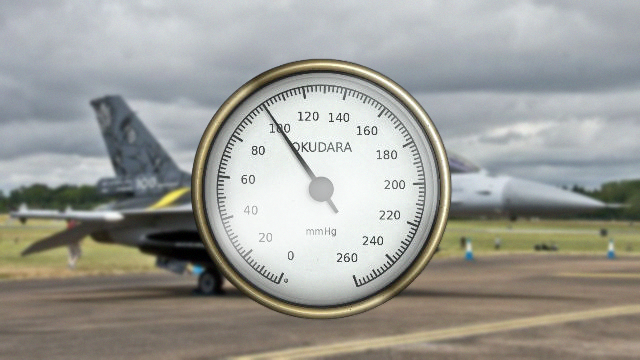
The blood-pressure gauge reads mmHg 100
